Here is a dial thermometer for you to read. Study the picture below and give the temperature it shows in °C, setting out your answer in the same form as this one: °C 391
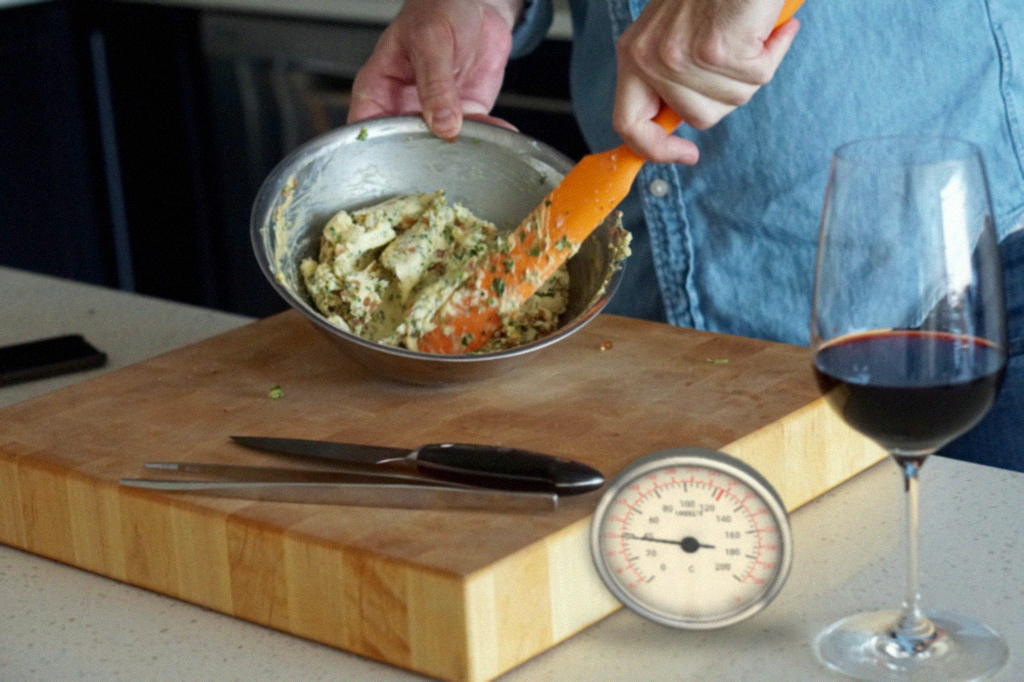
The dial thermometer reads °C 40
